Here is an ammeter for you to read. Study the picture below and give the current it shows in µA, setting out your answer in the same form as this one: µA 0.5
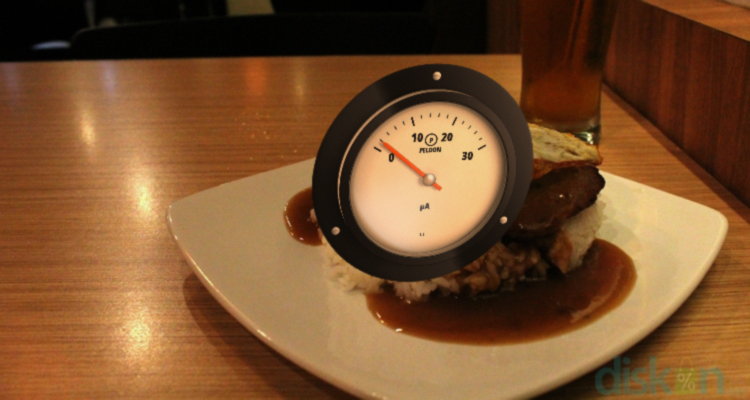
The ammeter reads µA 2
